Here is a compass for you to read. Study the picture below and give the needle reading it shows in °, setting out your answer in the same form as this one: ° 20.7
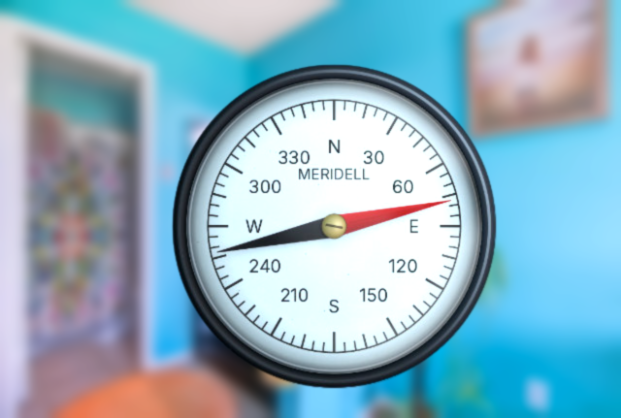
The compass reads ° 77.5
